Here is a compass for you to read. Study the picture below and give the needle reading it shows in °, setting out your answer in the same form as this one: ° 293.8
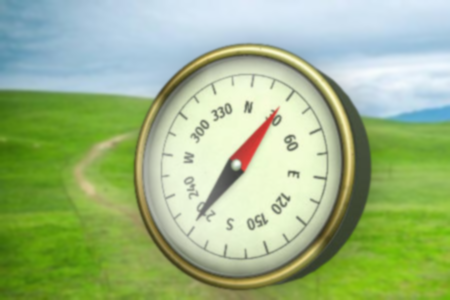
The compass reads ° 30
